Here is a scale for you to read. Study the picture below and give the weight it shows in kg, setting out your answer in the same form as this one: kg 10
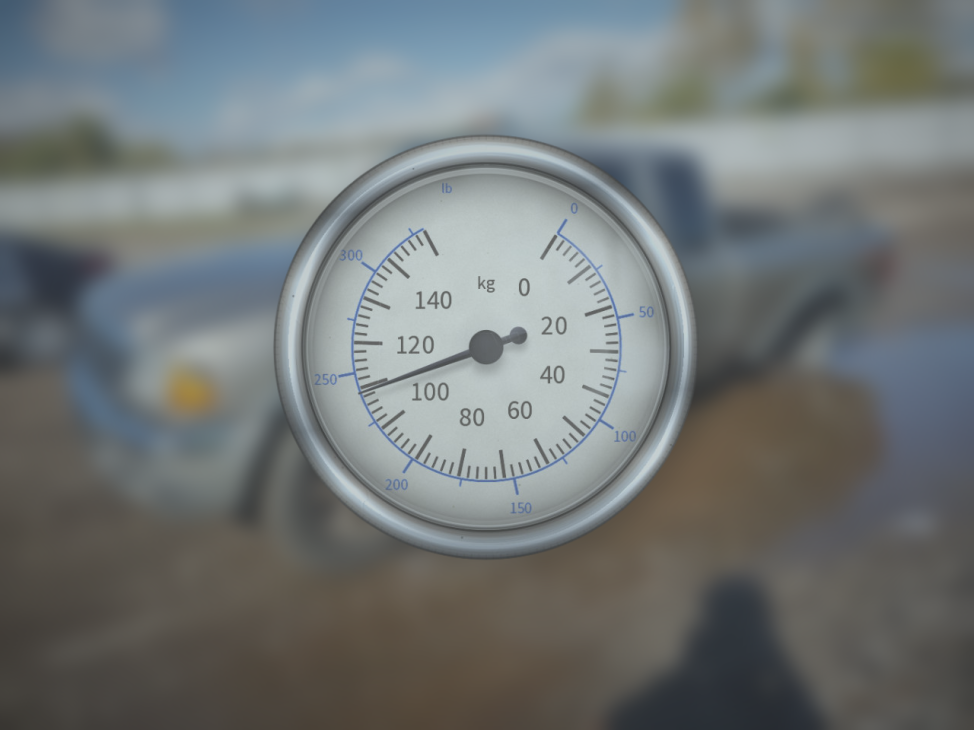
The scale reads kg 109
